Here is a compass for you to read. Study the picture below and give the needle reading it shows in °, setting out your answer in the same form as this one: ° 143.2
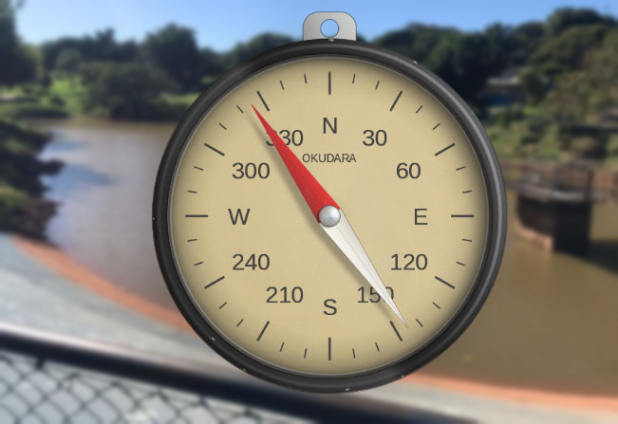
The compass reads ° 325
